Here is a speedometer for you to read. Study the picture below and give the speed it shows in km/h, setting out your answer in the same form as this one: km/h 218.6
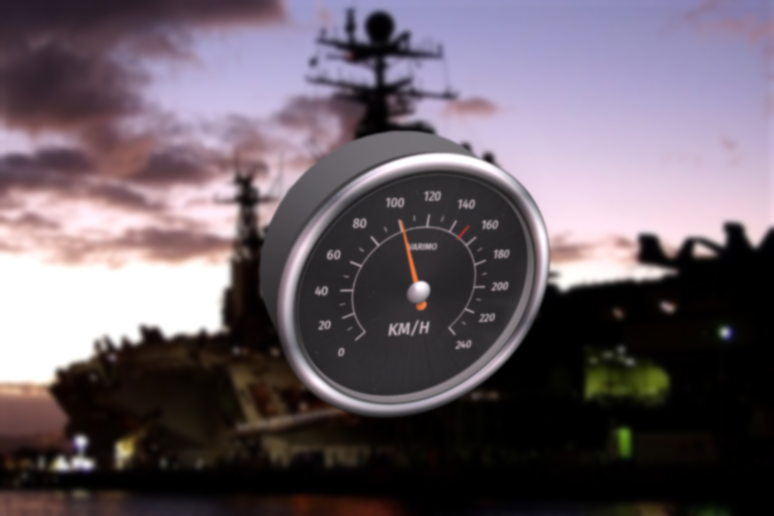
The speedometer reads km/h 100
